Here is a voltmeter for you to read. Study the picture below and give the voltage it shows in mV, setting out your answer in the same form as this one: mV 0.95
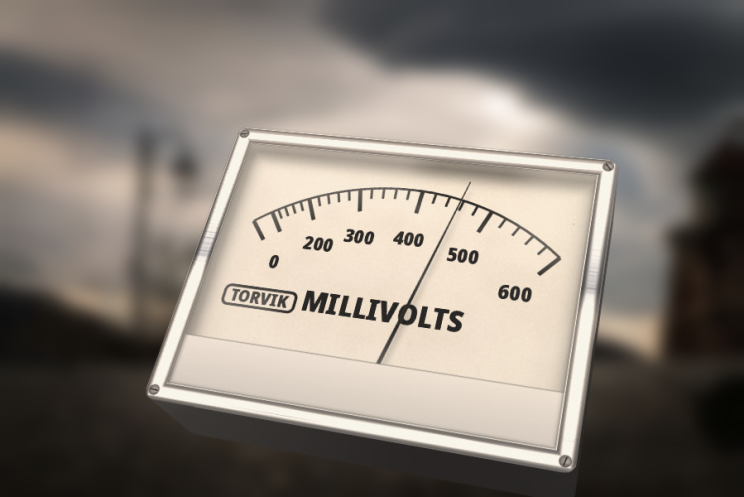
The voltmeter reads mV 460
